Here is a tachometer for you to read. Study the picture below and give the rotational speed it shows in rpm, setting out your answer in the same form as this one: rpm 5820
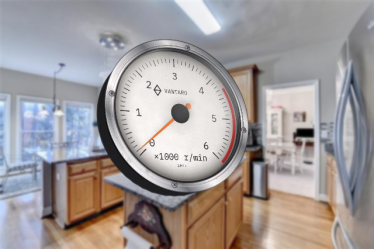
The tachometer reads rpm 100
